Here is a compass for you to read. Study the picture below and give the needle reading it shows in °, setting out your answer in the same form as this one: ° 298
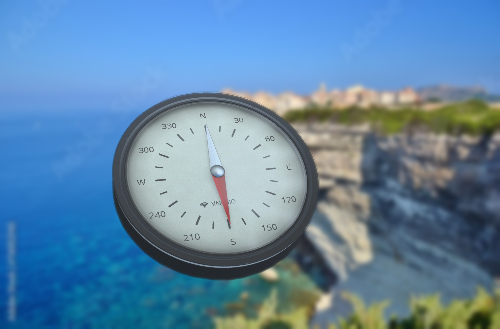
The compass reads ° 180
